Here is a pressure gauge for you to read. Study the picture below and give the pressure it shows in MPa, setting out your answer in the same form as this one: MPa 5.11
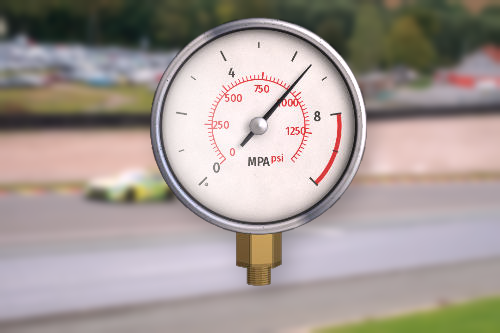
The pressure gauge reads MPa 6.5
